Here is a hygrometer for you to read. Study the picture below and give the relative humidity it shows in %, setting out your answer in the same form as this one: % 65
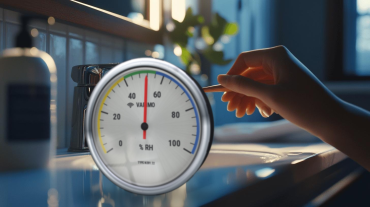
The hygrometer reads % 52
